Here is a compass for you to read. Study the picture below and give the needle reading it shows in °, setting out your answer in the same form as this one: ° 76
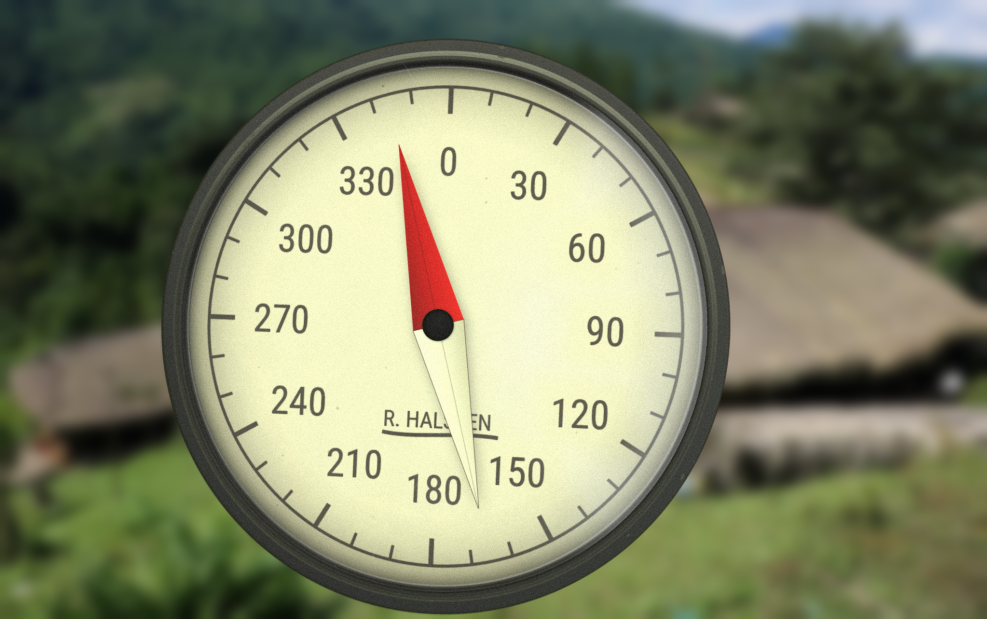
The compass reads ° 345
